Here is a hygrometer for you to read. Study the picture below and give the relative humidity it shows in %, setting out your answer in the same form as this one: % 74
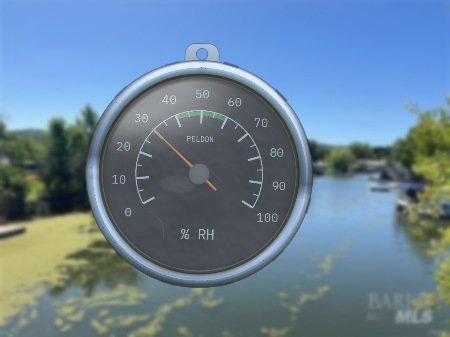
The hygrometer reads % 30
